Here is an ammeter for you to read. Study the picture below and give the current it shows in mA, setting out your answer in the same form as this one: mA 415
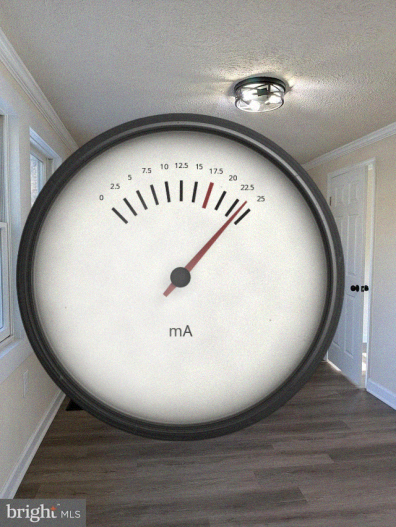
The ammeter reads mA 23.75
